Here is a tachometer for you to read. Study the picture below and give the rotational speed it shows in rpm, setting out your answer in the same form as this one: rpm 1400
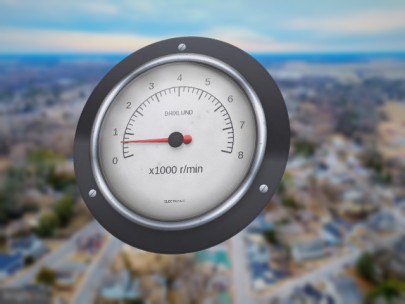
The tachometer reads rpm 600
